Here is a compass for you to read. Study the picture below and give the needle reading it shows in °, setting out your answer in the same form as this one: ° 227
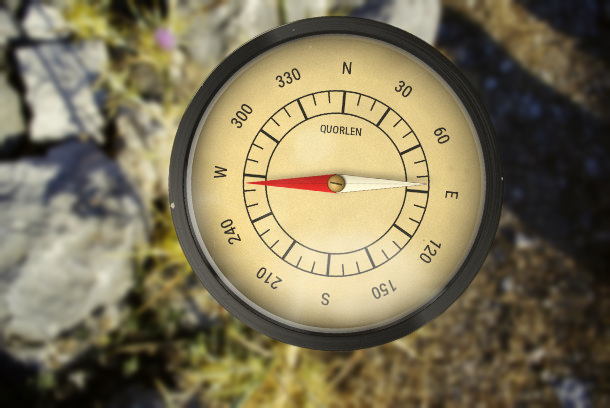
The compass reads ° 265
